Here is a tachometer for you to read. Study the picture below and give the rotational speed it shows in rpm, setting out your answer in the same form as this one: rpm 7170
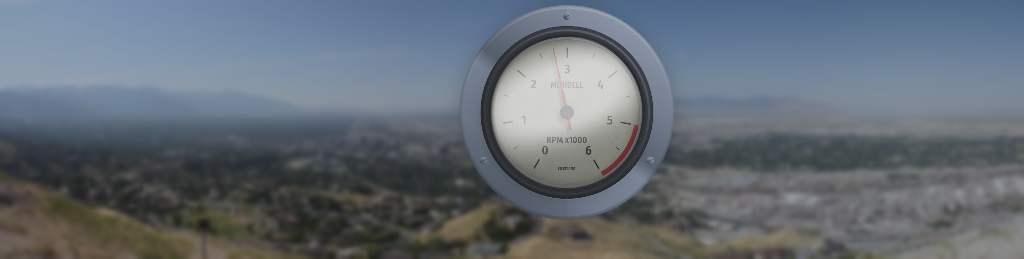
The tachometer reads rpm 2750
